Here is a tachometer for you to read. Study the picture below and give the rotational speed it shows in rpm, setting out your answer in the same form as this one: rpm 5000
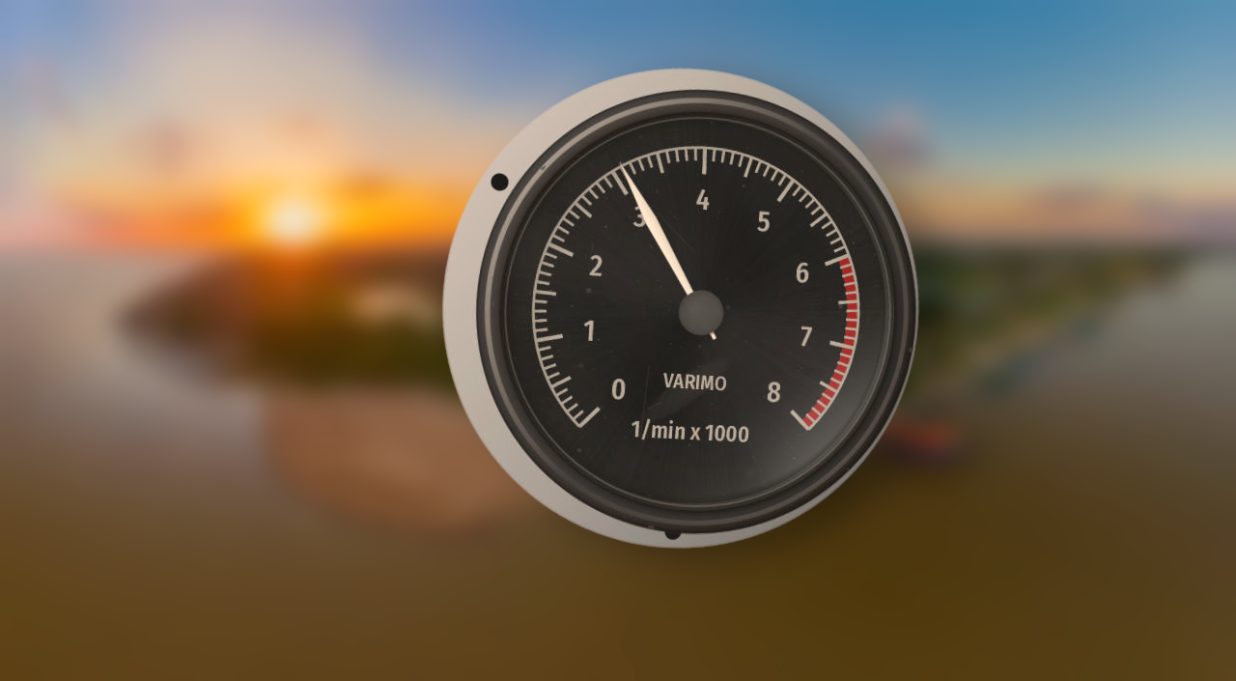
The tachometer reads rpm 3100
